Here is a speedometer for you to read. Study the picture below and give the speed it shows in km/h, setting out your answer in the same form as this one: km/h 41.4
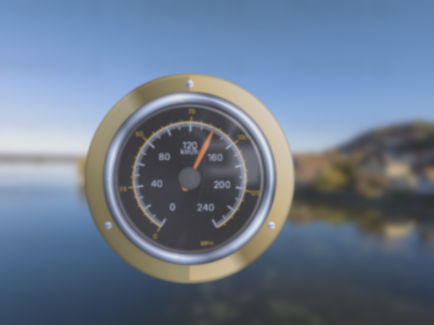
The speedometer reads km/h 140
